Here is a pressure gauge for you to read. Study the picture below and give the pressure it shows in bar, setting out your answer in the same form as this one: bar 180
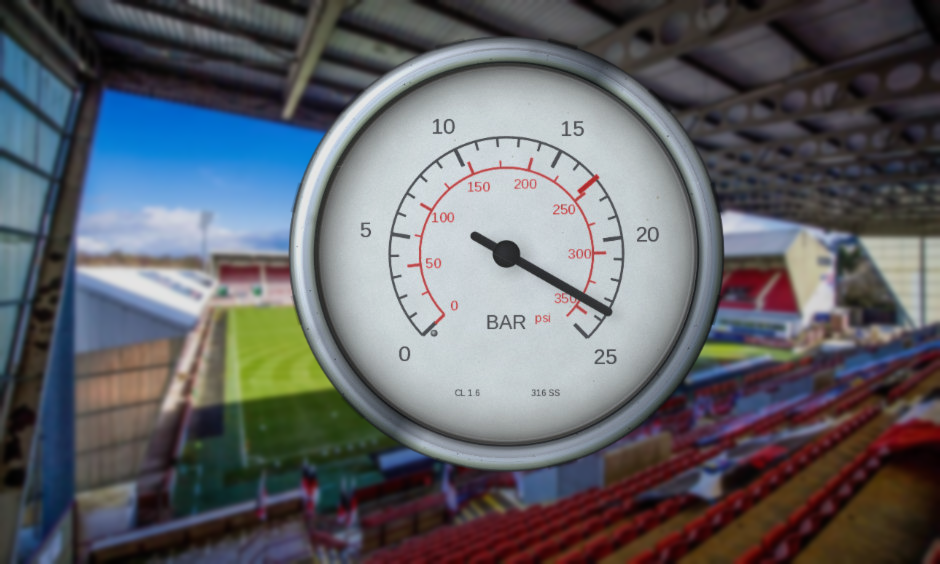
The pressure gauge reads bar 23.5
